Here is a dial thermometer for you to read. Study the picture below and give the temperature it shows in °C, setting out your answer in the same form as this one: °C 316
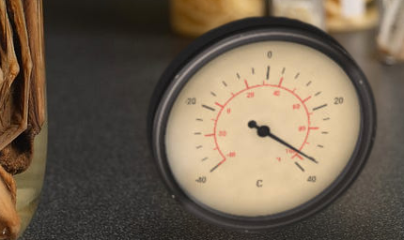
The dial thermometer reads °C 36
